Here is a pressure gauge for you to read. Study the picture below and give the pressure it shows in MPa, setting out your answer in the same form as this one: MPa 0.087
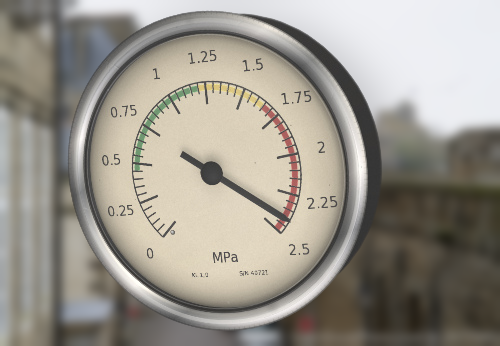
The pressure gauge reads MPa 2.4
